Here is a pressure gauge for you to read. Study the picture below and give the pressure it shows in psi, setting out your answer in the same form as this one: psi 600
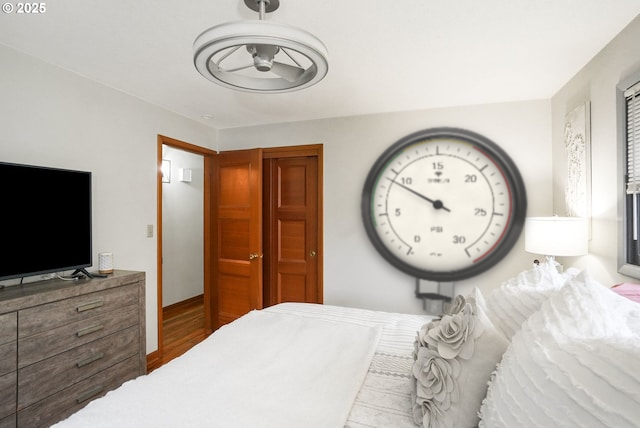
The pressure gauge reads psi 9
